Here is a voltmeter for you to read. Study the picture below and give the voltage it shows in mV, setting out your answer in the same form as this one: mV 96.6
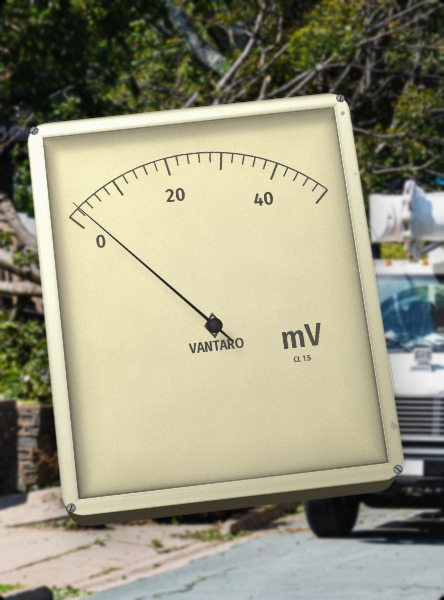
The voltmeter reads mV 2
